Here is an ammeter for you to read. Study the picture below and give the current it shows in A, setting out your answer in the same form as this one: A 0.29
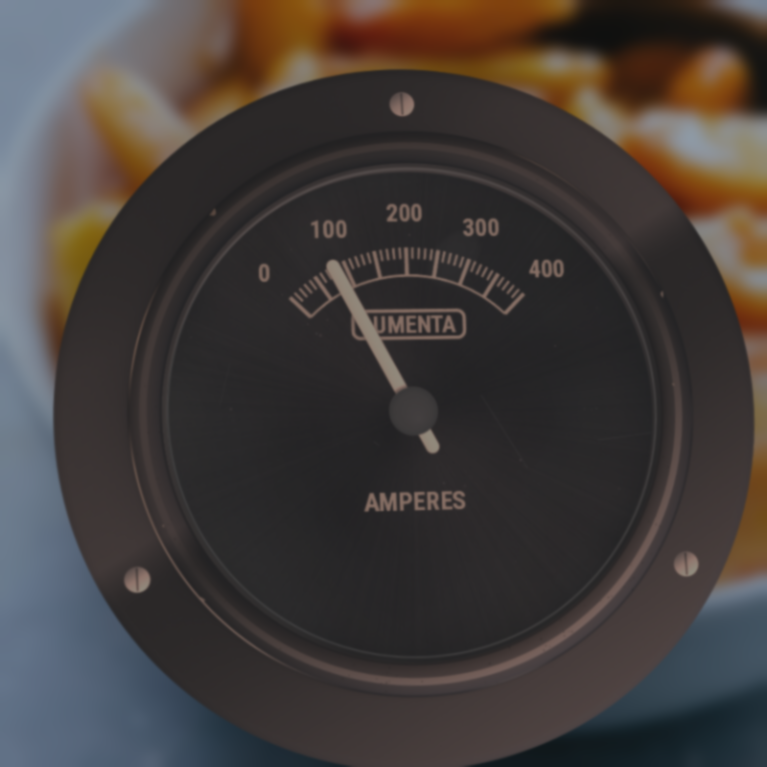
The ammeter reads A 80
